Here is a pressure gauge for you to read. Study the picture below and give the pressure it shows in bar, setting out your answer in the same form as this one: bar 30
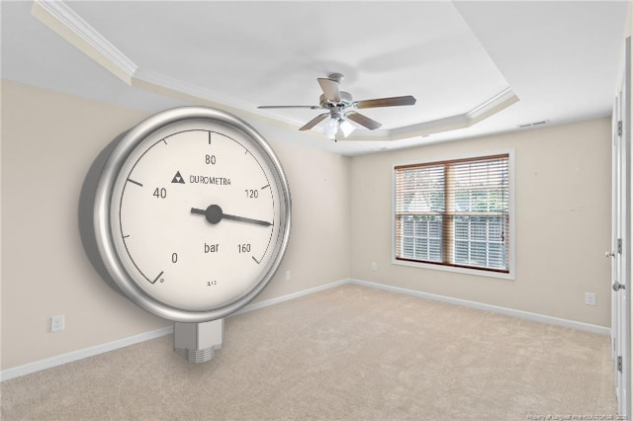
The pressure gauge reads bar 140
